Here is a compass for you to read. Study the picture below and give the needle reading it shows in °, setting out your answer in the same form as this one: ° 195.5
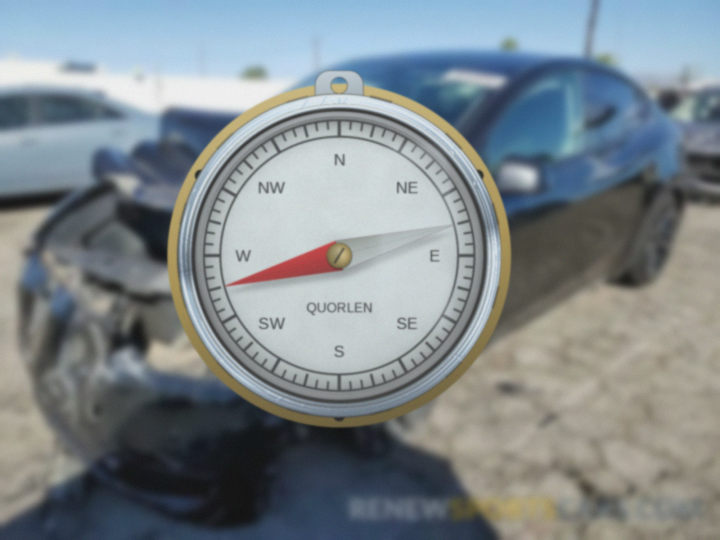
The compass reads ° 255
